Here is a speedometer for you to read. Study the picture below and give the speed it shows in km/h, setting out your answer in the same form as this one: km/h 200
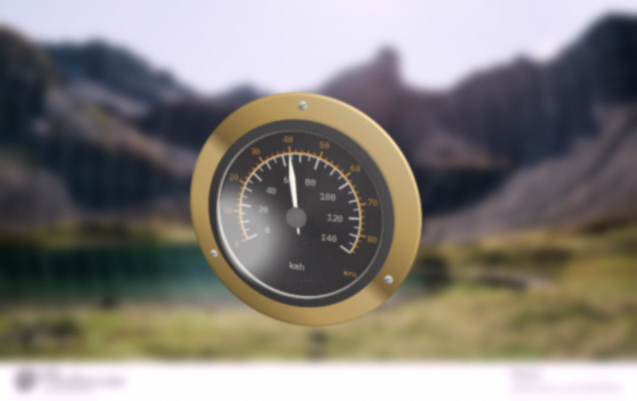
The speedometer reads km/h 65
